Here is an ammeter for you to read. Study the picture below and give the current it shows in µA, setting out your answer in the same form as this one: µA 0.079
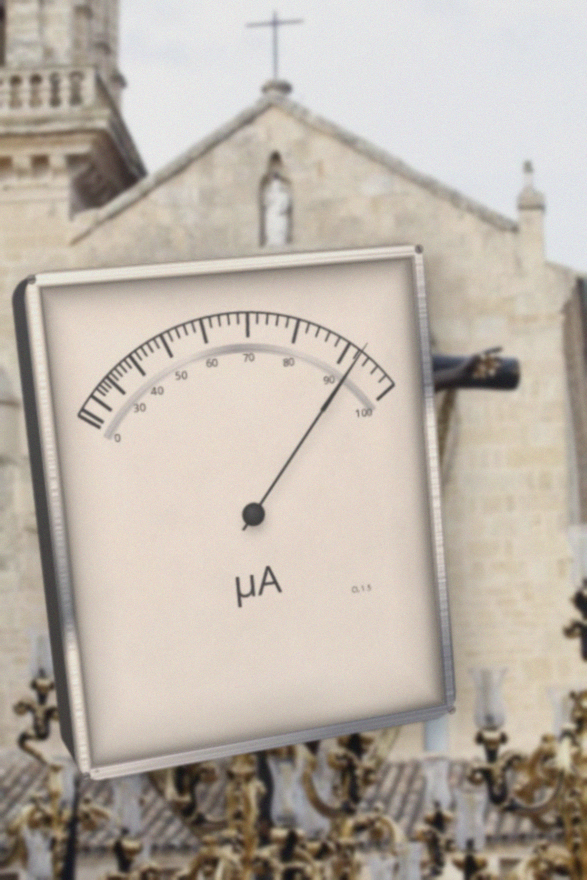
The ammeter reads µA 92
